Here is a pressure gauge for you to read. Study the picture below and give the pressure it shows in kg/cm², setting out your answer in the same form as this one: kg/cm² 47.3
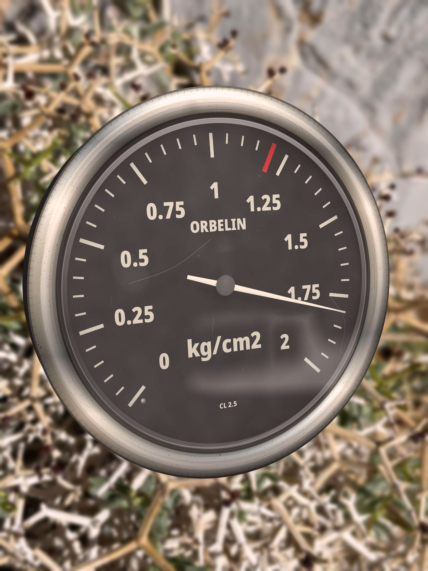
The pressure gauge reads kg/cm² 1.8
